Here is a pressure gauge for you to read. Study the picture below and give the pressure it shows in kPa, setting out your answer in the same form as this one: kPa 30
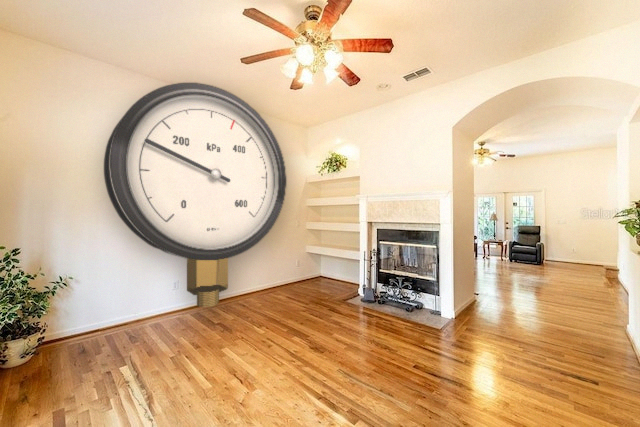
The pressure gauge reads kPa 150
